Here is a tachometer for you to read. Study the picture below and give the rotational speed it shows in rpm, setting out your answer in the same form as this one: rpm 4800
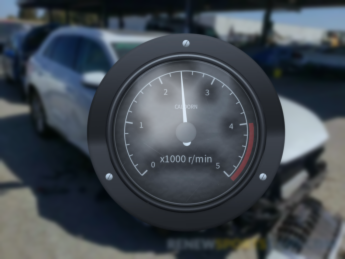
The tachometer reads rpm 2400
